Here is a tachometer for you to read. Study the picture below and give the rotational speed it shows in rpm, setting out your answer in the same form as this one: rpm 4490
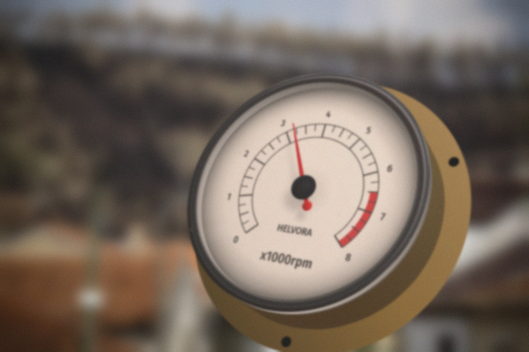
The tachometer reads rpm 3250
